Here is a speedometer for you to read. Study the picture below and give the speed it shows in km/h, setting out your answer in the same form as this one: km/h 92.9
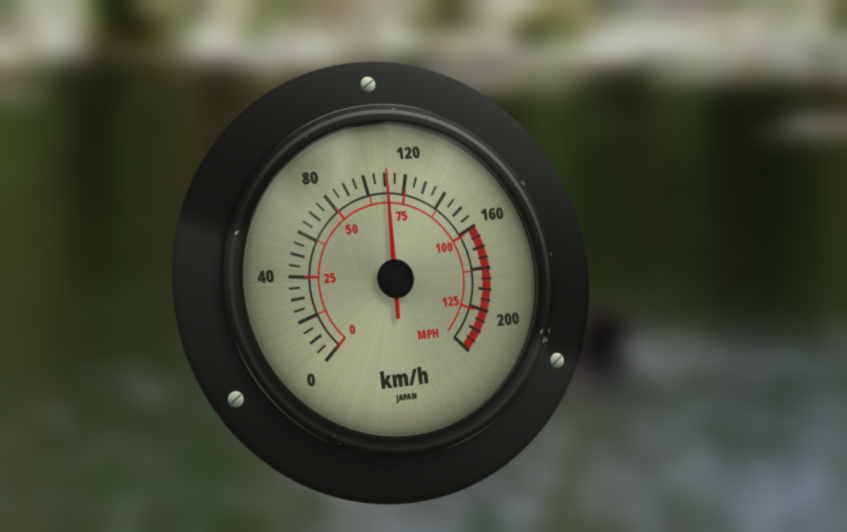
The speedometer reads km/h 110
